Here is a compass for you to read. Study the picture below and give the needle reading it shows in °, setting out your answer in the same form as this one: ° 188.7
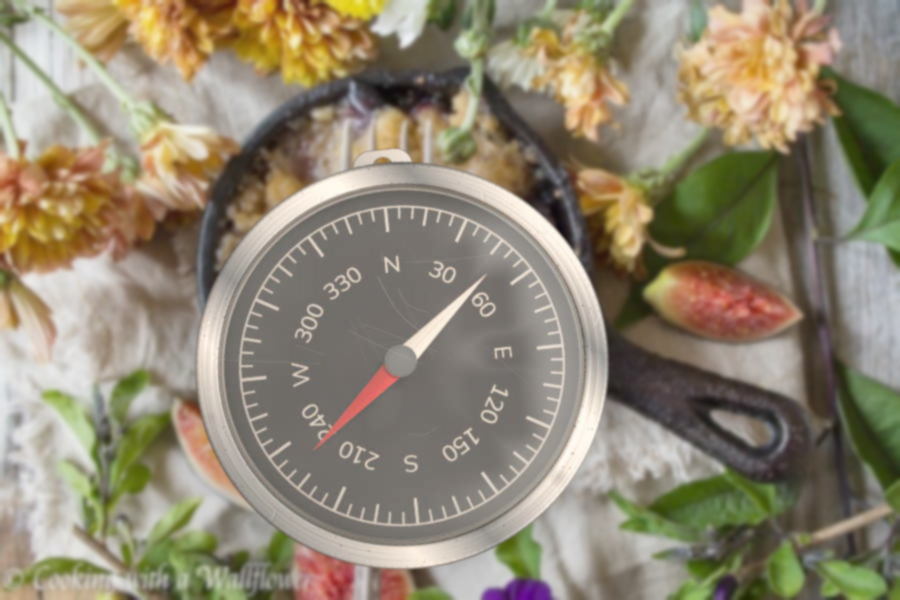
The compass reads ° 230
